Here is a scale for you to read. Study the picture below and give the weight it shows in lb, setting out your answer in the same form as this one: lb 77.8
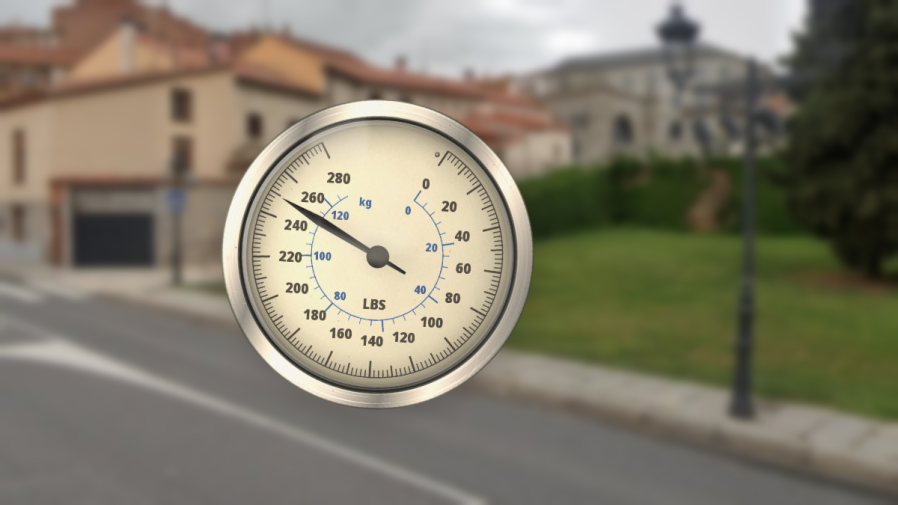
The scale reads lb 250
